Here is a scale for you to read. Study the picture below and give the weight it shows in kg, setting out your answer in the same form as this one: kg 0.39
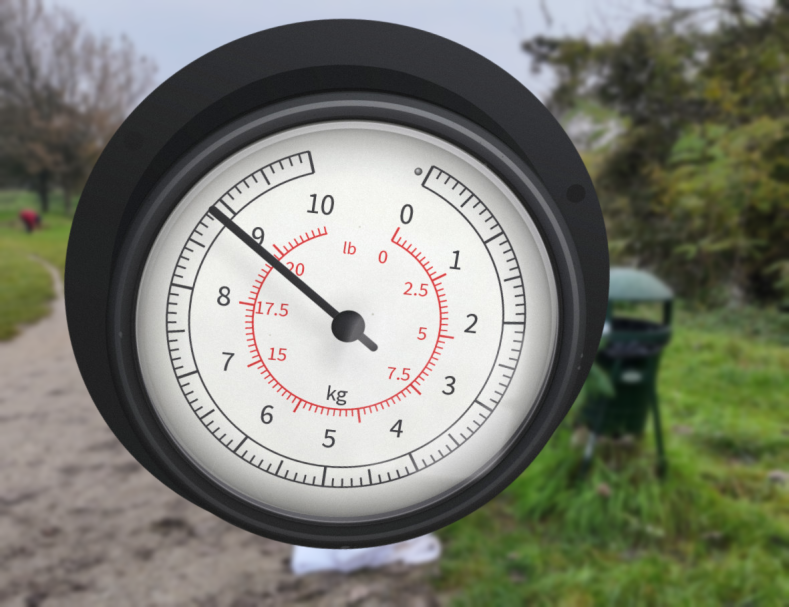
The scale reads kg 8.9
